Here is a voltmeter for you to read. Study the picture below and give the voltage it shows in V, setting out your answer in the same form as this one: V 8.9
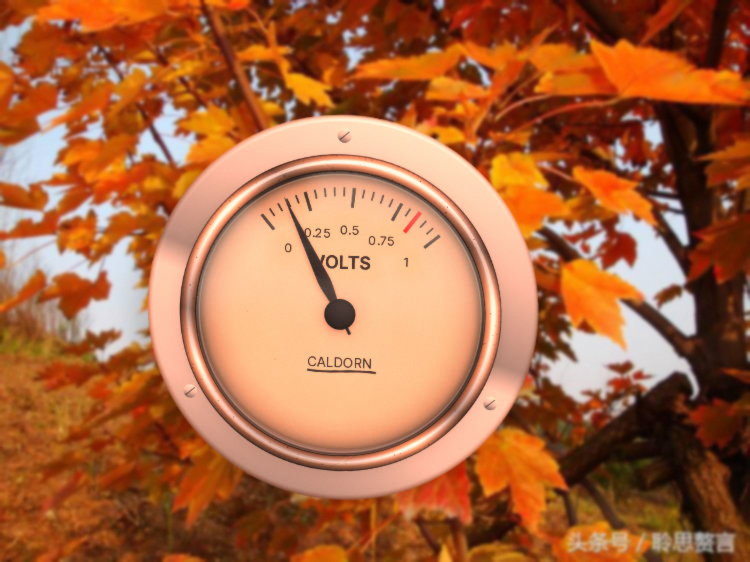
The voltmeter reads V 0.15
